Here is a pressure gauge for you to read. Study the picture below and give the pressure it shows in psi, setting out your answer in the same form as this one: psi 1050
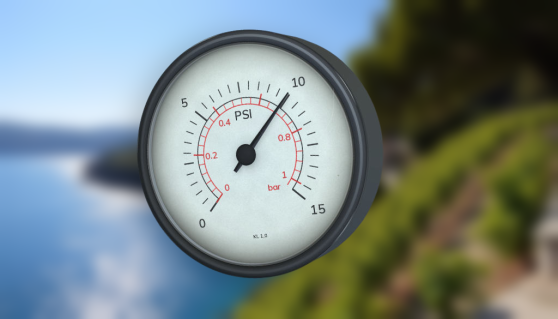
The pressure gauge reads psi 10
